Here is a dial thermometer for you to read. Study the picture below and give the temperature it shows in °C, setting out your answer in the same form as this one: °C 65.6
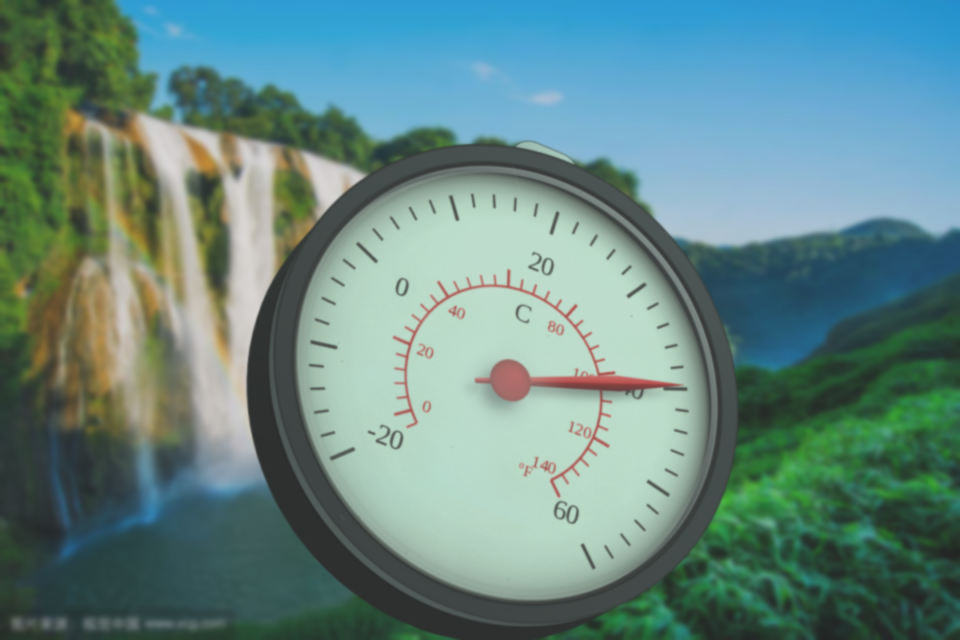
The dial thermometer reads °C 40
